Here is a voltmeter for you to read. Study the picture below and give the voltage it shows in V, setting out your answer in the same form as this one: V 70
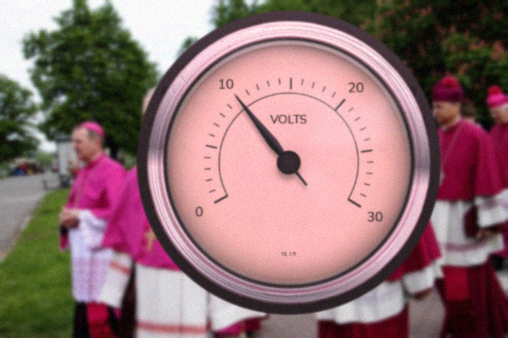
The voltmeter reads V 10
